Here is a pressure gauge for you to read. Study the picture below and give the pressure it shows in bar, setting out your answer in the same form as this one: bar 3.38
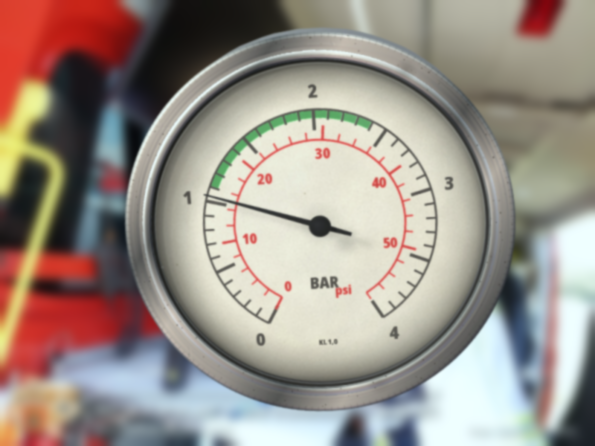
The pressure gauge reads bar 1.05
